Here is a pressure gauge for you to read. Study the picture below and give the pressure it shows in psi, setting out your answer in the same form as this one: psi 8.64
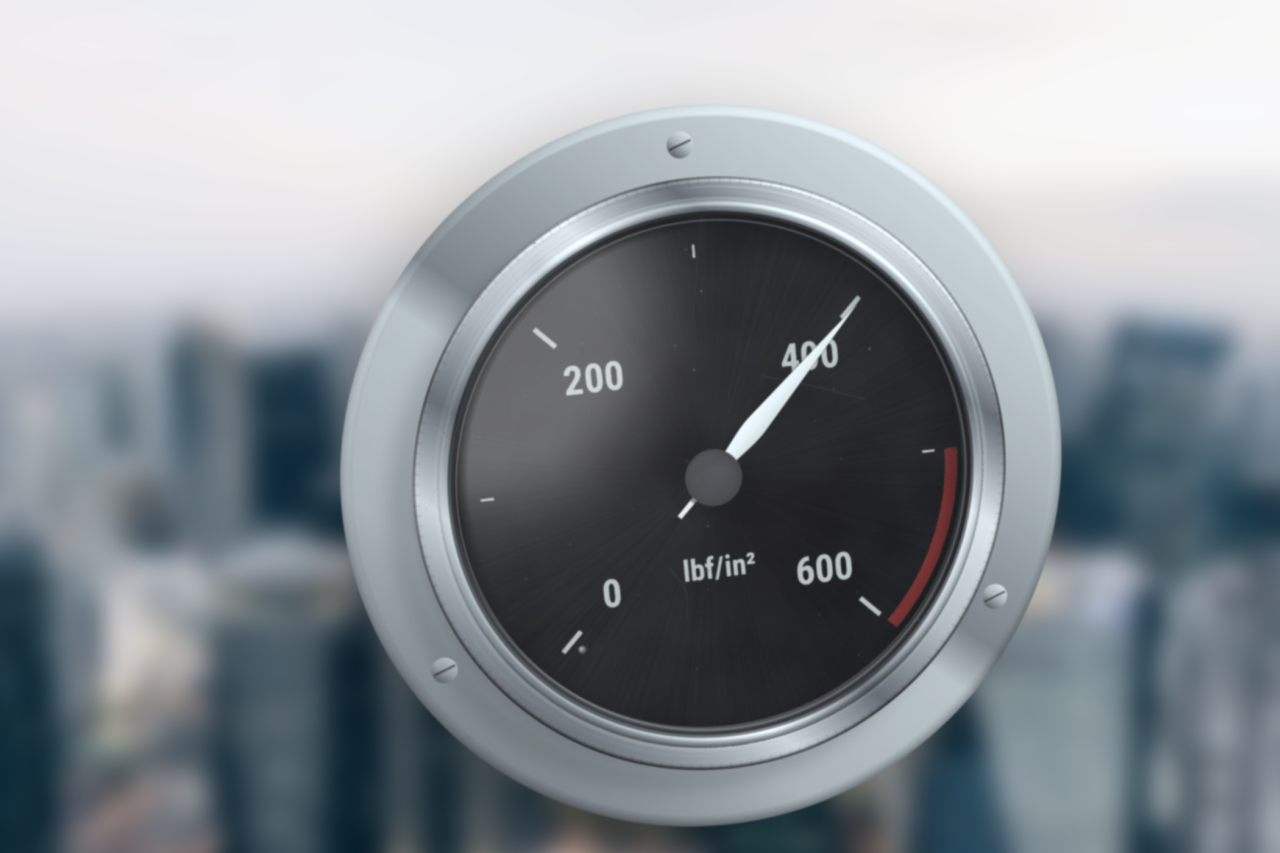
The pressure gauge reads psi 400
